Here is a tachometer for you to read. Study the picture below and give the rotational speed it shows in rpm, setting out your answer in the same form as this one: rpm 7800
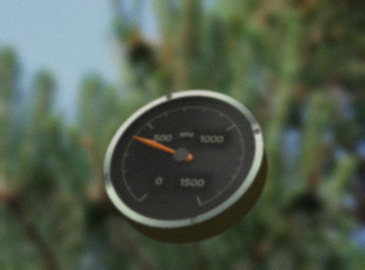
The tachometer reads rpm 400
